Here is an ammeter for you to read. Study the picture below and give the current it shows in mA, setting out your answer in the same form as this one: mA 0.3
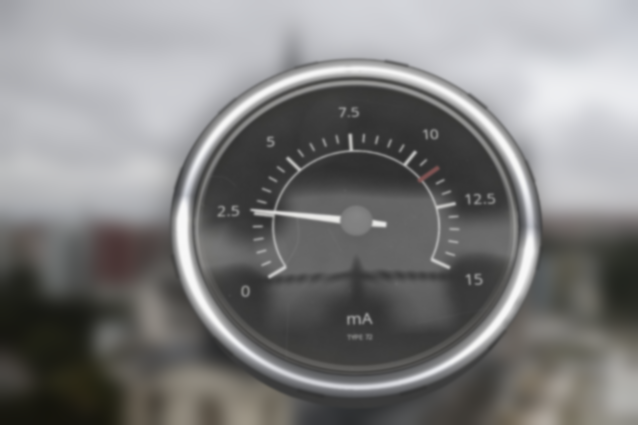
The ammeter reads mA 2.5
